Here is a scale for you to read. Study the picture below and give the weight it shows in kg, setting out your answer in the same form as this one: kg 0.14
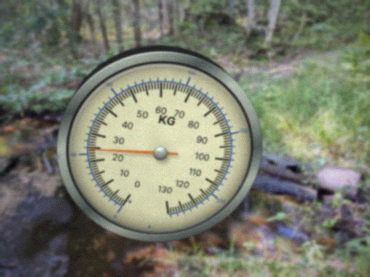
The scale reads kg 25
